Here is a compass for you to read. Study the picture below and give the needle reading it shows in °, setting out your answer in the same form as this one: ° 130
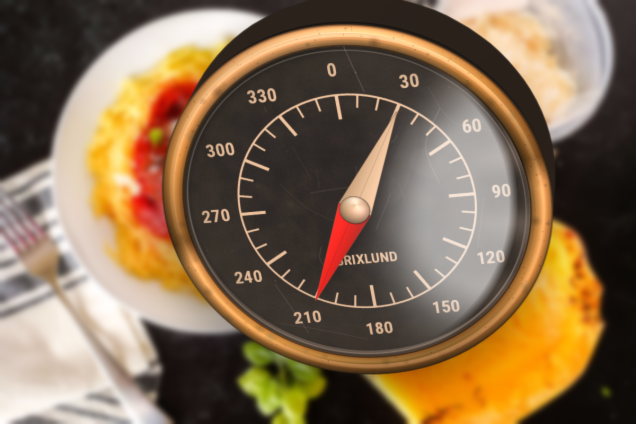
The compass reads ° 210
